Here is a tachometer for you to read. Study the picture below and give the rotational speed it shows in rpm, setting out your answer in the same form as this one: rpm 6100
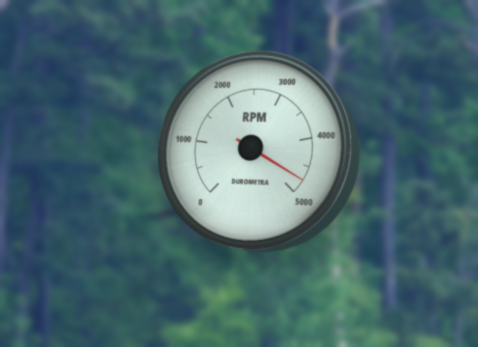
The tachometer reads rpm 4750
